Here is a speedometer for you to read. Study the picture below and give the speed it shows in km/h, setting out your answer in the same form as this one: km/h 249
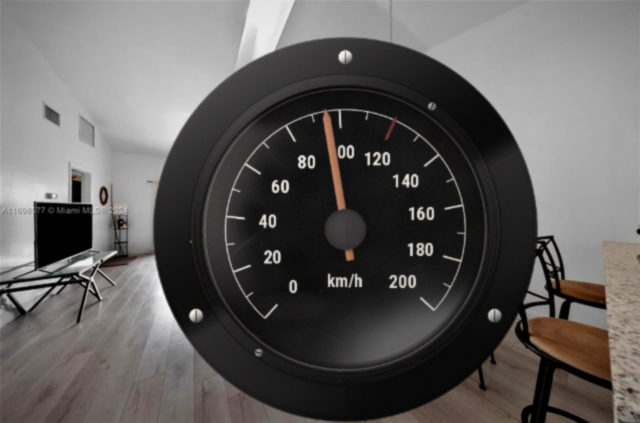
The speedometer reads km/h 95
